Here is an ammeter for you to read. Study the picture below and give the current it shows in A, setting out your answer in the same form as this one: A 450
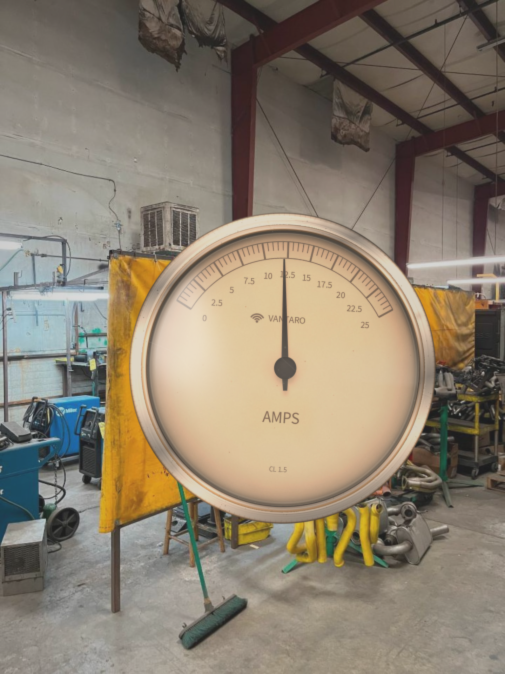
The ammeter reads A 12
